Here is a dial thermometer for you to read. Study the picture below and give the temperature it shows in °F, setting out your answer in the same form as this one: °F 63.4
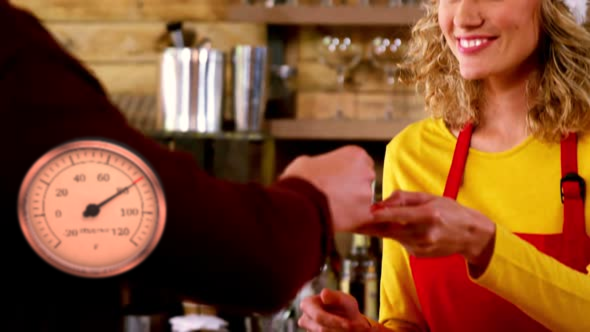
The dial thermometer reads °F 80
